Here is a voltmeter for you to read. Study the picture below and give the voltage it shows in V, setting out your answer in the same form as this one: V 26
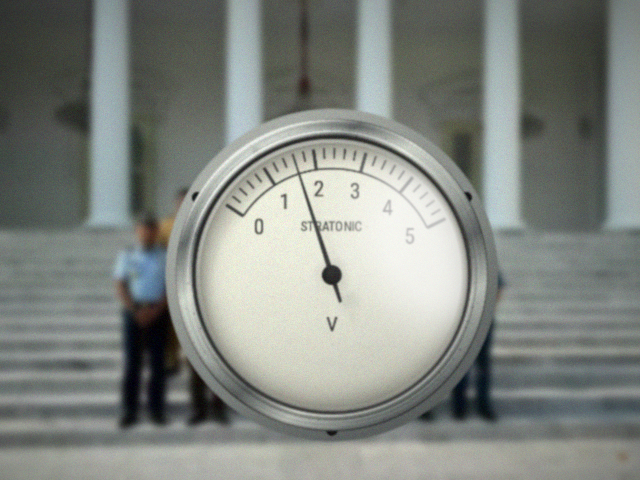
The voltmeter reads V 1.6
